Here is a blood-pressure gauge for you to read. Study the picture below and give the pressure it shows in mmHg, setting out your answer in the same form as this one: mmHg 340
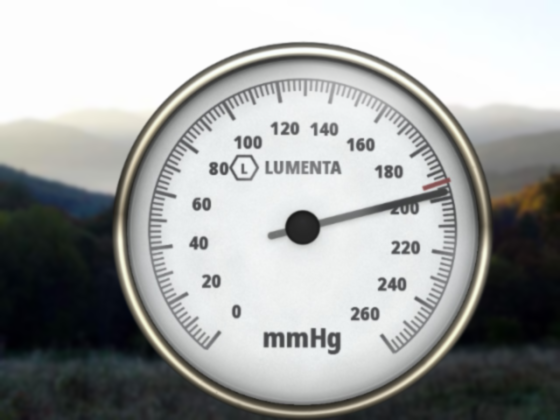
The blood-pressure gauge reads mmHg 198
